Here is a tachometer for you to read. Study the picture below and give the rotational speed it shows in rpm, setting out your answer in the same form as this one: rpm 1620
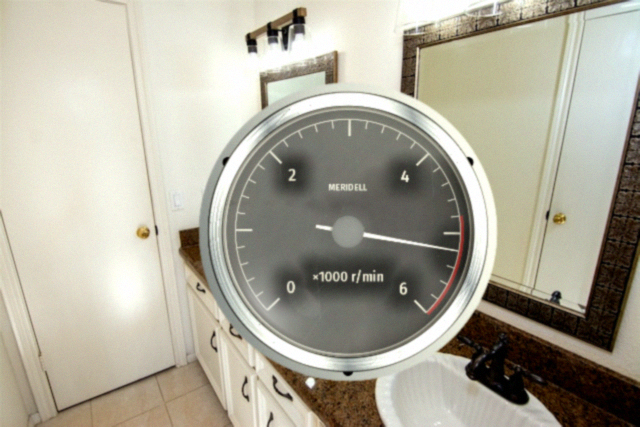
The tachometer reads rpm 5200
